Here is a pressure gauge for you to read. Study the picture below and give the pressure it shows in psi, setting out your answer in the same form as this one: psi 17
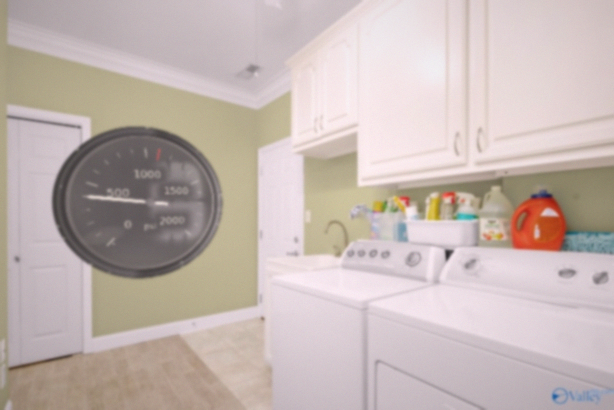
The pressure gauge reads psi 400
